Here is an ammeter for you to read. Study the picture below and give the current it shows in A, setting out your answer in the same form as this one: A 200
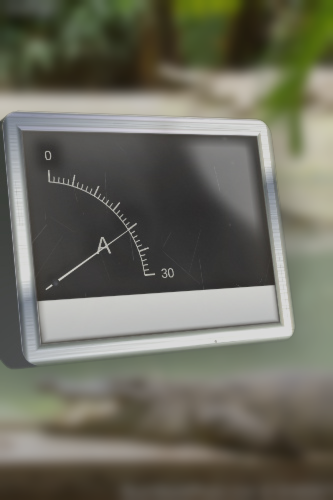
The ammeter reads A 20
